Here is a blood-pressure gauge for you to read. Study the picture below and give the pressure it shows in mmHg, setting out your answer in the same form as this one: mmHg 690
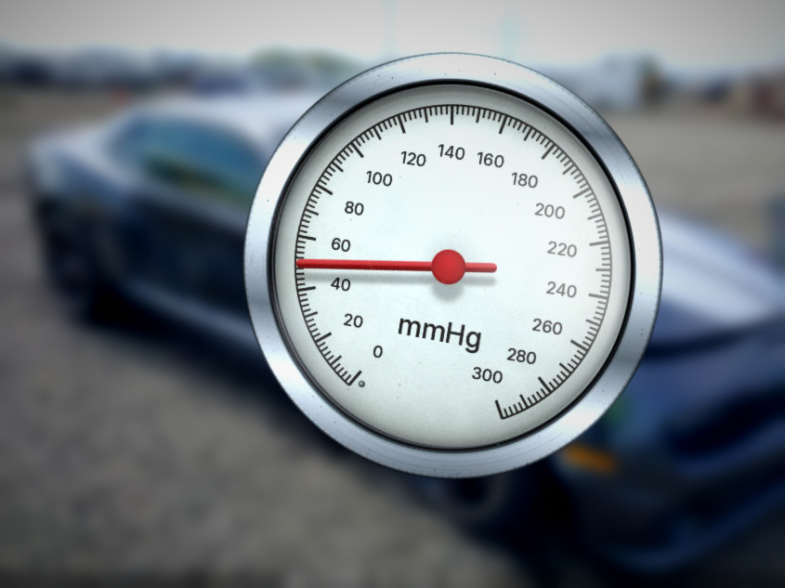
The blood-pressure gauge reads mmHg 50
